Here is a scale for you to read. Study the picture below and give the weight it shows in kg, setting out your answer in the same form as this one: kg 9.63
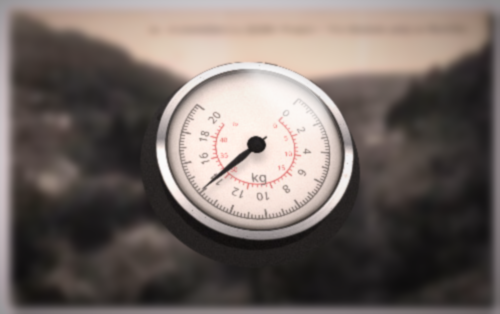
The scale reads kg 14
